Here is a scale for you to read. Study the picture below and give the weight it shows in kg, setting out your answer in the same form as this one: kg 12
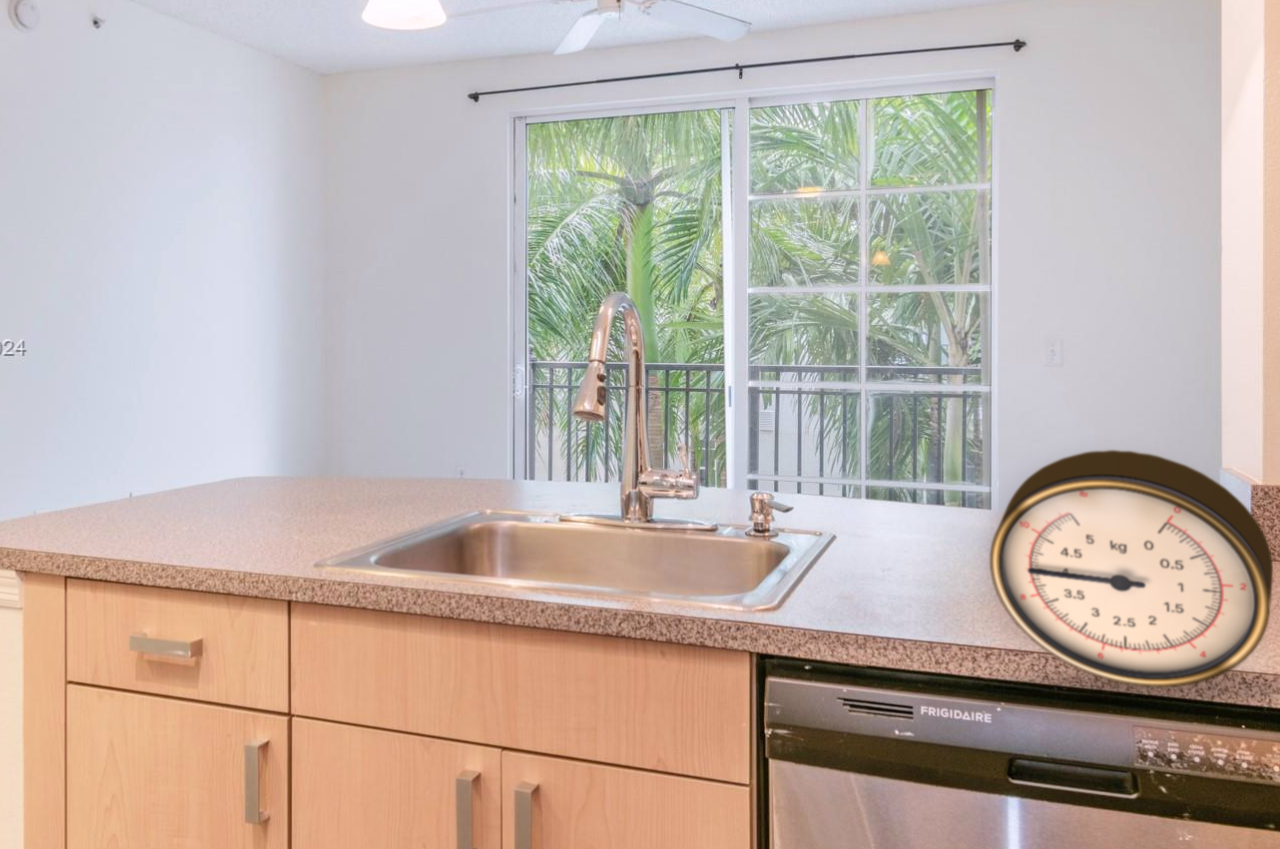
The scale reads kg 4
